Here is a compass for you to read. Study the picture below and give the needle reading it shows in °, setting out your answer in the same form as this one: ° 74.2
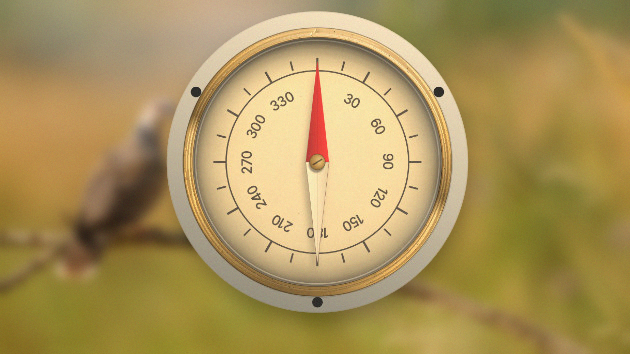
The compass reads ° 0
